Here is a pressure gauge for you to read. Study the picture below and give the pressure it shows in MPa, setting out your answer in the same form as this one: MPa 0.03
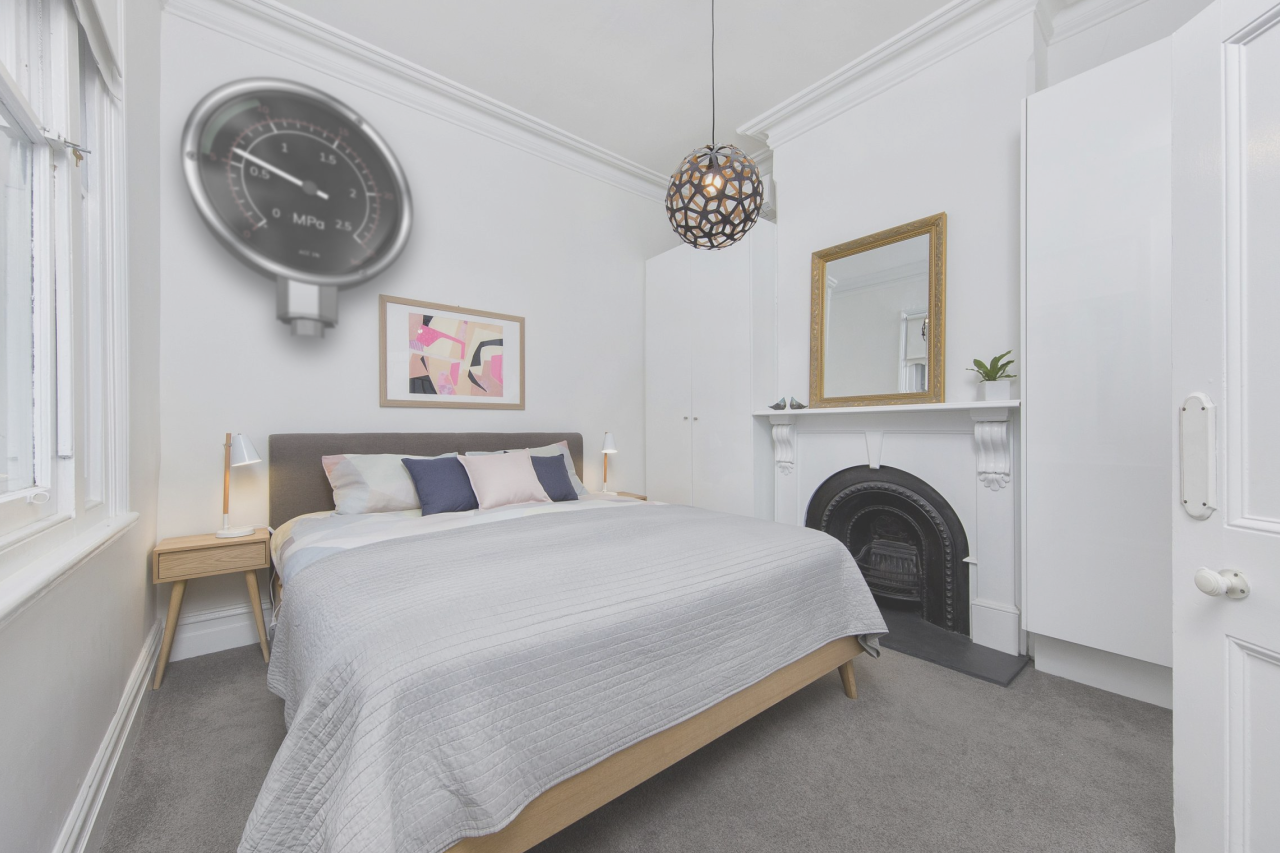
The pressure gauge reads MPa 0.6
